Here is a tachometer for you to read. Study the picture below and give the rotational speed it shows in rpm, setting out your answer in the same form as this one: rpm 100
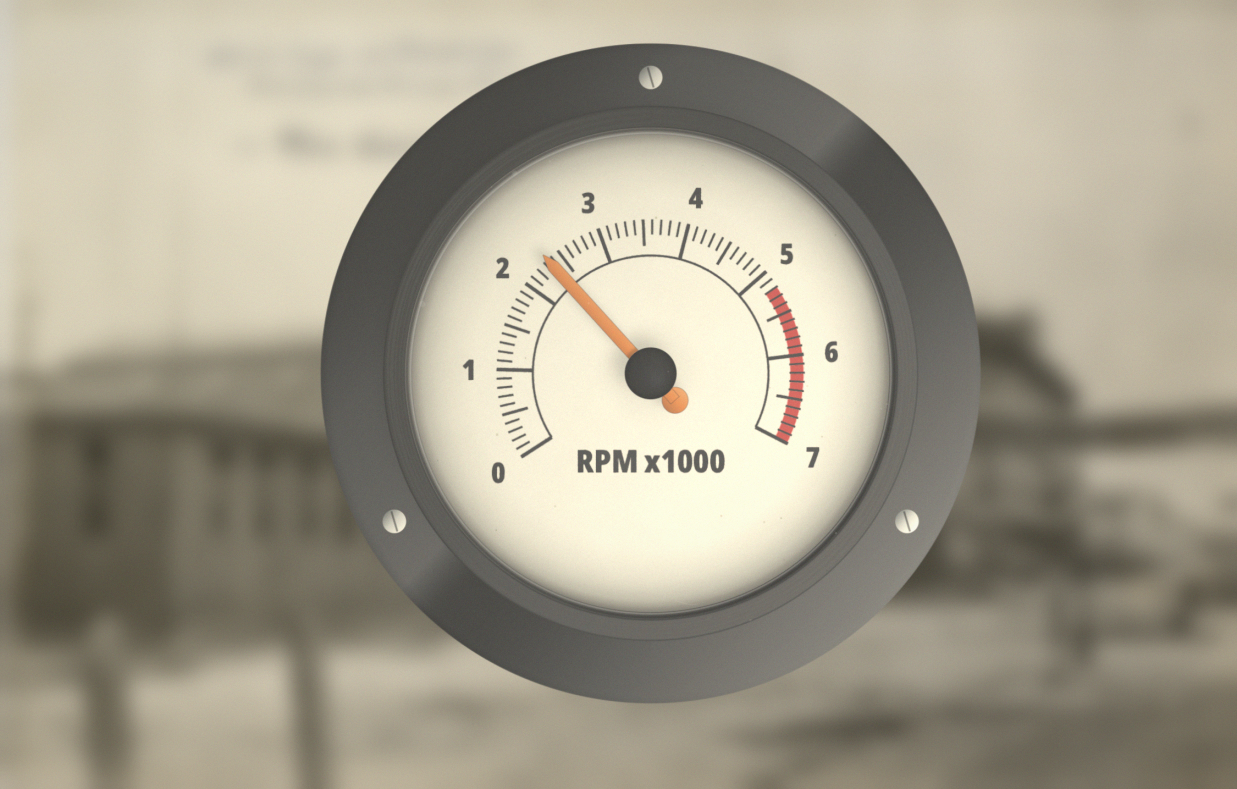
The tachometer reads rpm 2350
